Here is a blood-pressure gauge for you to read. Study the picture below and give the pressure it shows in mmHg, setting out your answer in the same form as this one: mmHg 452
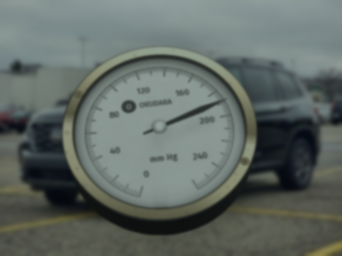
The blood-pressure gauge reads mmHg 190
